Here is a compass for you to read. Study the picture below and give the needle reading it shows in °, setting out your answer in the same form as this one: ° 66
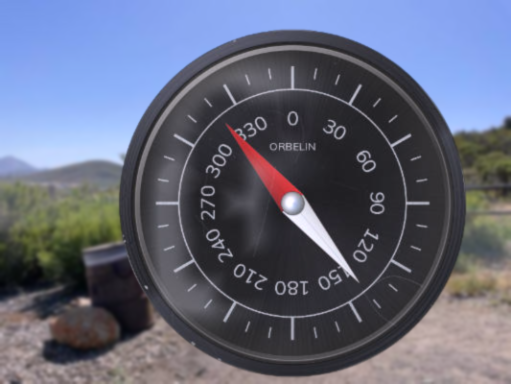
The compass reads ° 320
